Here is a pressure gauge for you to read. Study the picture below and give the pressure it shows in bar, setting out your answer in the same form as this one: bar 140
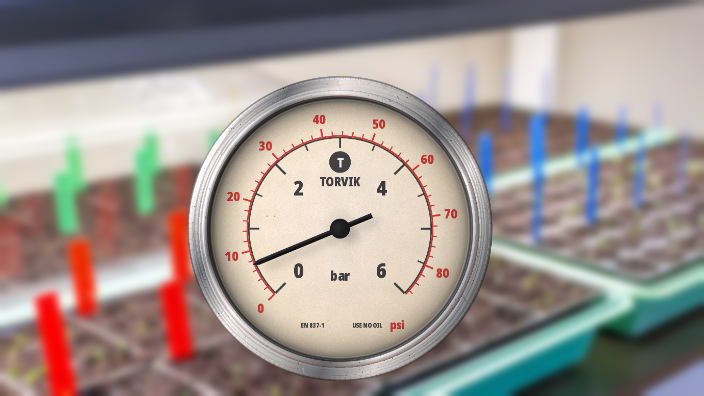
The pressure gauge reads bar 0.5
